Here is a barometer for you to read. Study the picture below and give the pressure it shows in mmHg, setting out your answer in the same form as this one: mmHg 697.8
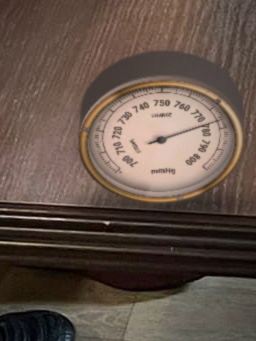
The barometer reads mmHg 775
